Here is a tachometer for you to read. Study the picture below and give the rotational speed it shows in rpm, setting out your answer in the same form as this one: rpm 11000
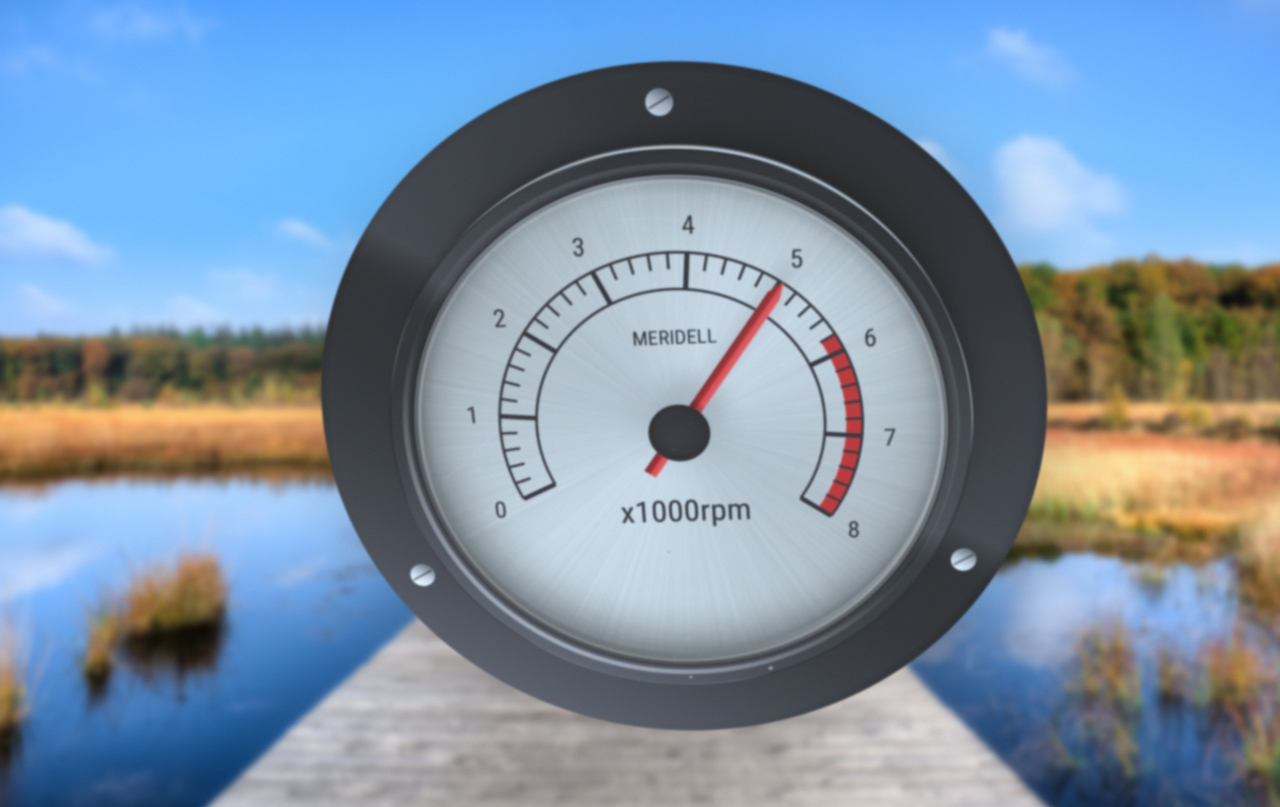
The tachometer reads rpm 5000
